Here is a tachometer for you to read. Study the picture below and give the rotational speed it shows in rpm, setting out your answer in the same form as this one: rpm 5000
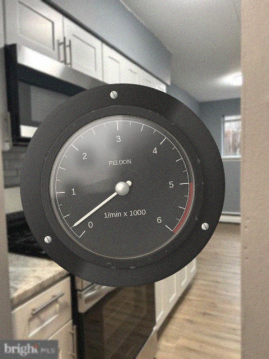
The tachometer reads rpm 250
